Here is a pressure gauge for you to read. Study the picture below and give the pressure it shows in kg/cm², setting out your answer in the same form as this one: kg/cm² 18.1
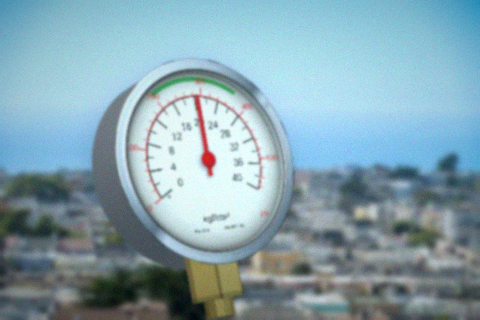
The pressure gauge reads kg/cm² 20
